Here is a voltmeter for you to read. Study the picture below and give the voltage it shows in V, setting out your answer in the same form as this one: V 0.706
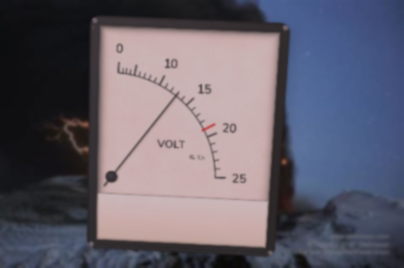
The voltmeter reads V 13
